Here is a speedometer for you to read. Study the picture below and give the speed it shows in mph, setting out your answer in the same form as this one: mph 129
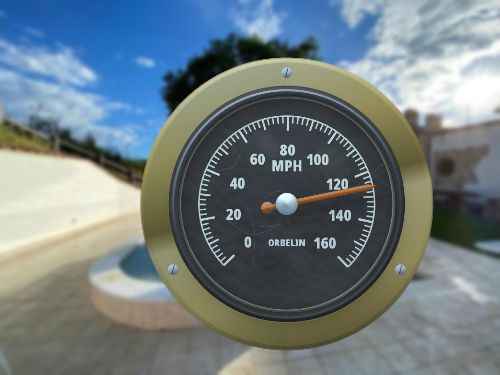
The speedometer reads mph 126
